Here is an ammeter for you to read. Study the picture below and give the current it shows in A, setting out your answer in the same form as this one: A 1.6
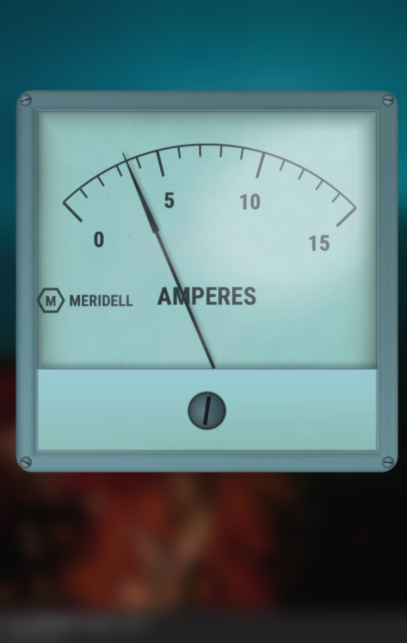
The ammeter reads A 3.5
